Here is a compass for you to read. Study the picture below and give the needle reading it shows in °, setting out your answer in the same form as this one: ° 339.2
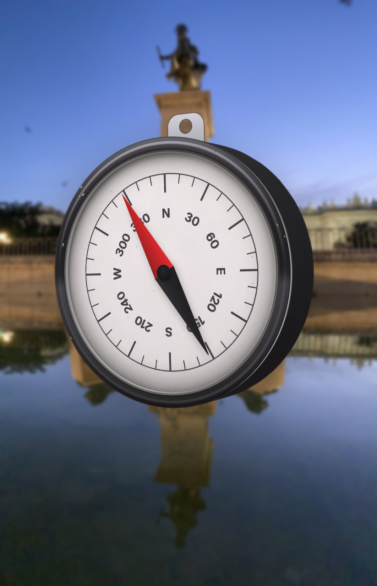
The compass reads ° 330
